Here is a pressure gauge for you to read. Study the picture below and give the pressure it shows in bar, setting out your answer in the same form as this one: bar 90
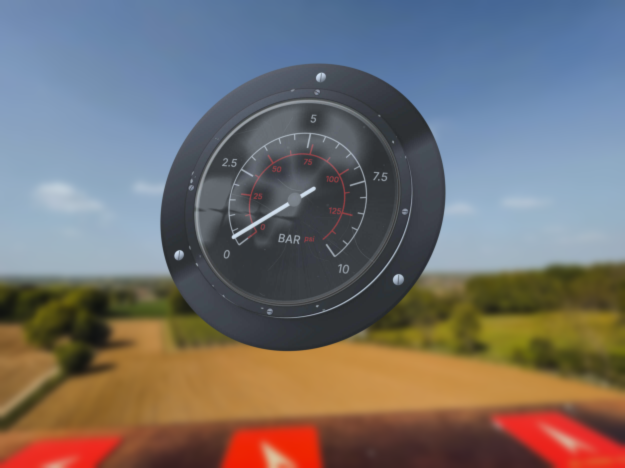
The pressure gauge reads bar 0.25
